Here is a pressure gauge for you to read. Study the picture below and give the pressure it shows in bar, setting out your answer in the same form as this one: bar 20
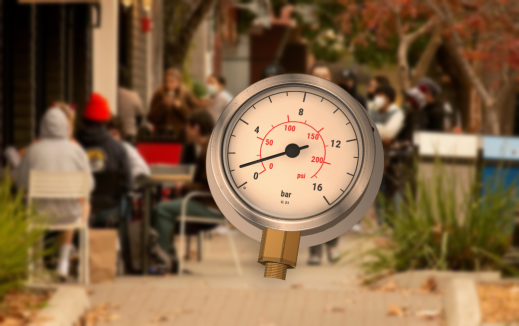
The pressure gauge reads bar 1
